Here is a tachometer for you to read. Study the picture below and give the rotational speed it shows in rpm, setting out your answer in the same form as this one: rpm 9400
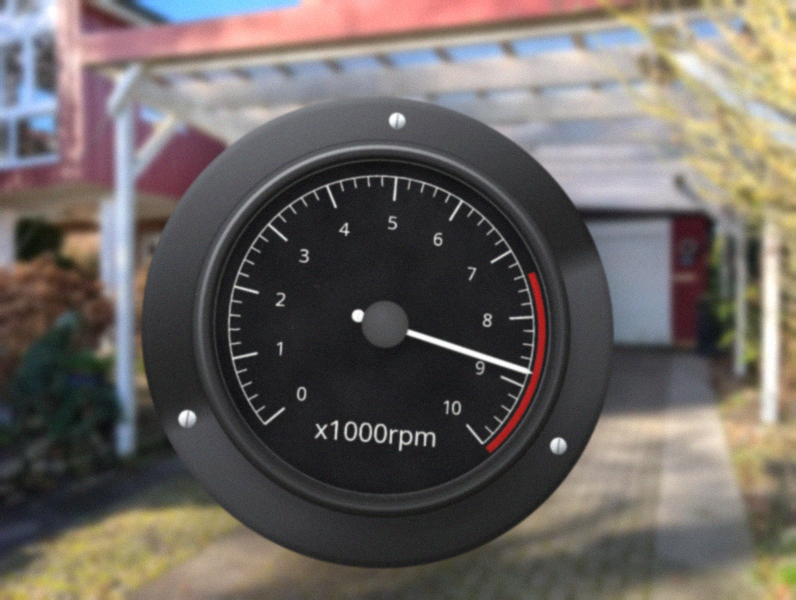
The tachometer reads rpm 8800
